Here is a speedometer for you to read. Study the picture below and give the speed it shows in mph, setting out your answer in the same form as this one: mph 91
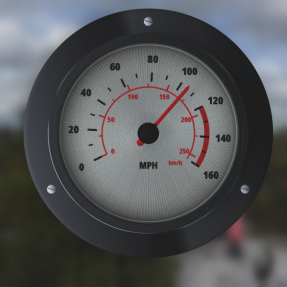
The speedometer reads mph 105
